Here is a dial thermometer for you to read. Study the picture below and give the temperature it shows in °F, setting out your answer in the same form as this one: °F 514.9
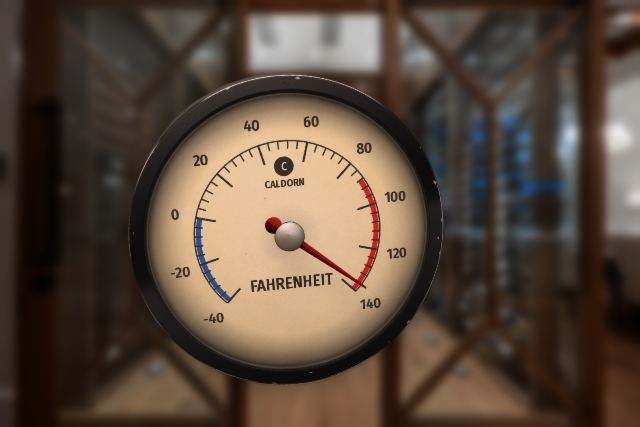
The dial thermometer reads °F 136
